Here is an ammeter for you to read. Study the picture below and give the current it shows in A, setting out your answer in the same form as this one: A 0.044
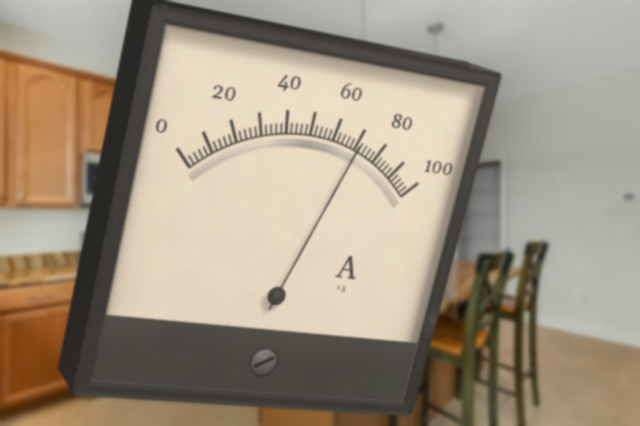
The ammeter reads A 70
